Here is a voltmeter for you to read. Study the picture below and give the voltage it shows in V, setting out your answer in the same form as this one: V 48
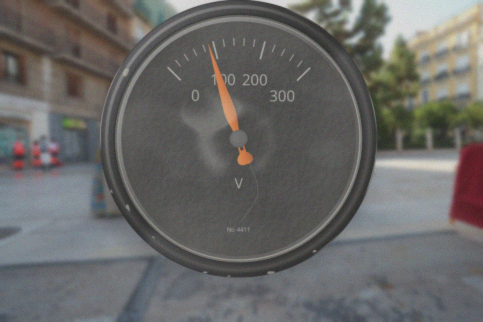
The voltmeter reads V 90
